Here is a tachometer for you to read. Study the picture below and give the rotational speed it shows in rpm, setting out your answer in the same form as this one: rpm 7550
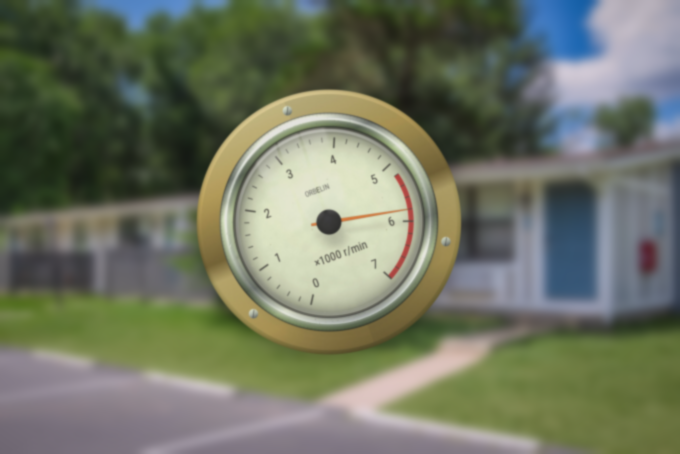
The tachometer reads rpm 5800
